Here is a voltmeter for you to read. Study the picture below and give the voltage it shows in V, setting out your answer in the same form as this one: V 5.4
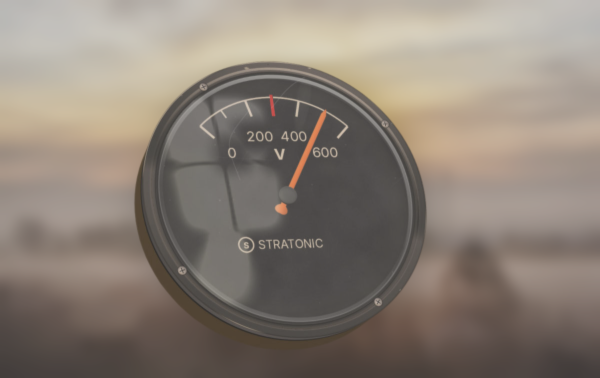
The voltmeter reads V 500
